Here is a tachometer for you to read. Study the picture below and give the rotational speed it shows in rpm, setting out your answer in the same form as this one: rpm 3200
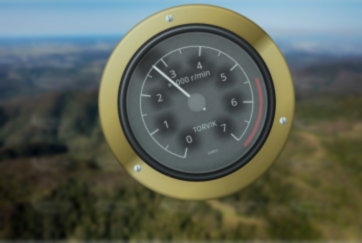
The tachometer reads rpm 2750
